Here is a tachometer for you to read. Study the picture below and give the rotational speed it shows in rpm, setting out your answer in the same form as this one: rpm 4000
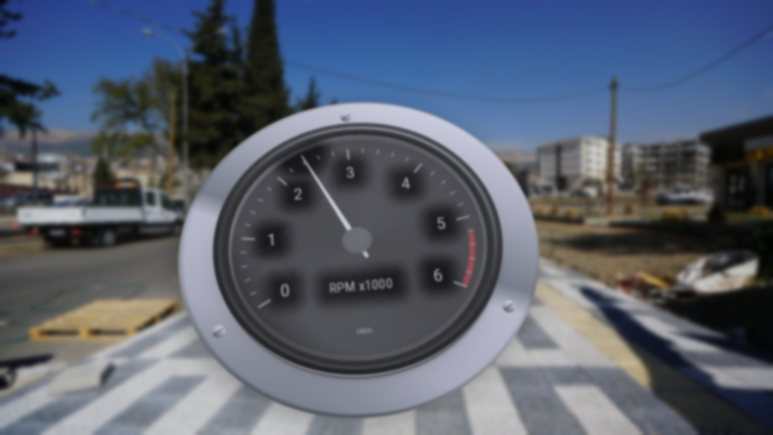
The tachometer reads rpm 2400
